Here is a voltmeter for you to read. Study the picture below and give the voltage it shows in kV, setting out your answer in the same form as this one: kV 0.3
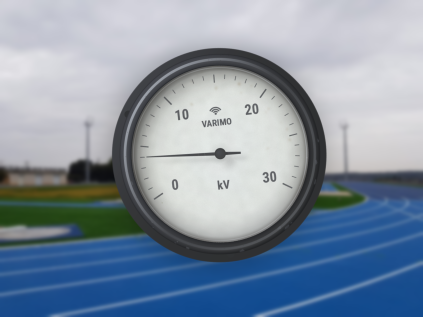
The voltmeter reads kV 4
